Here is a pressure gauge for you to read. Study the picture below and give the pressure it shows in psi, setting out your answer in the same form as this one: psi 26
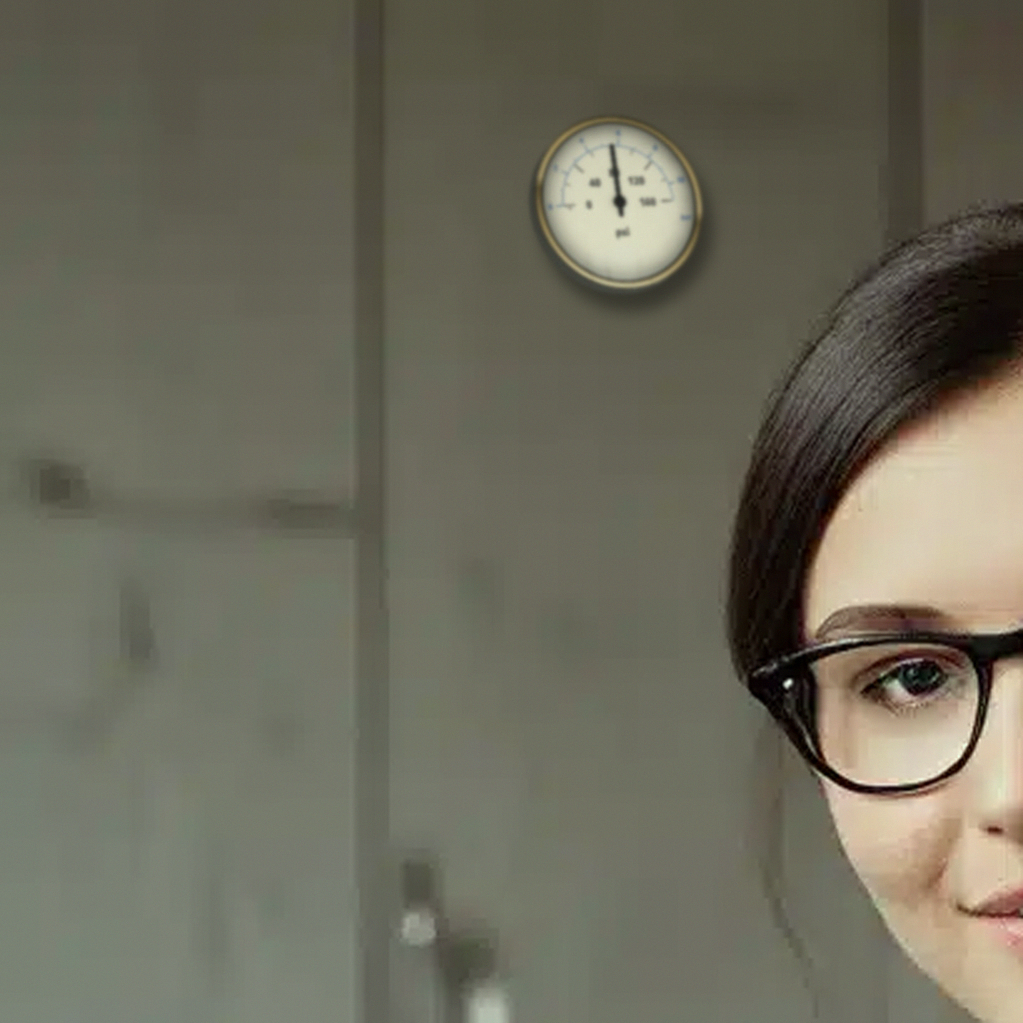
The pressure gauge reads psi 80
